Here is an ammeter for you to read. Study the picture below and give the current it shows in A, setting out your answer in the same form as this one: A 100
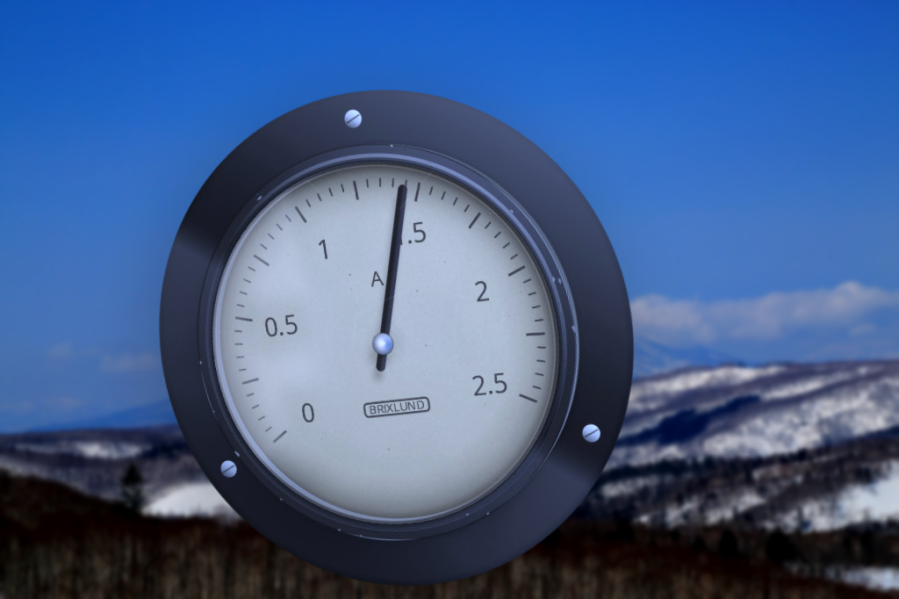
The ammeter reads A 1.45
